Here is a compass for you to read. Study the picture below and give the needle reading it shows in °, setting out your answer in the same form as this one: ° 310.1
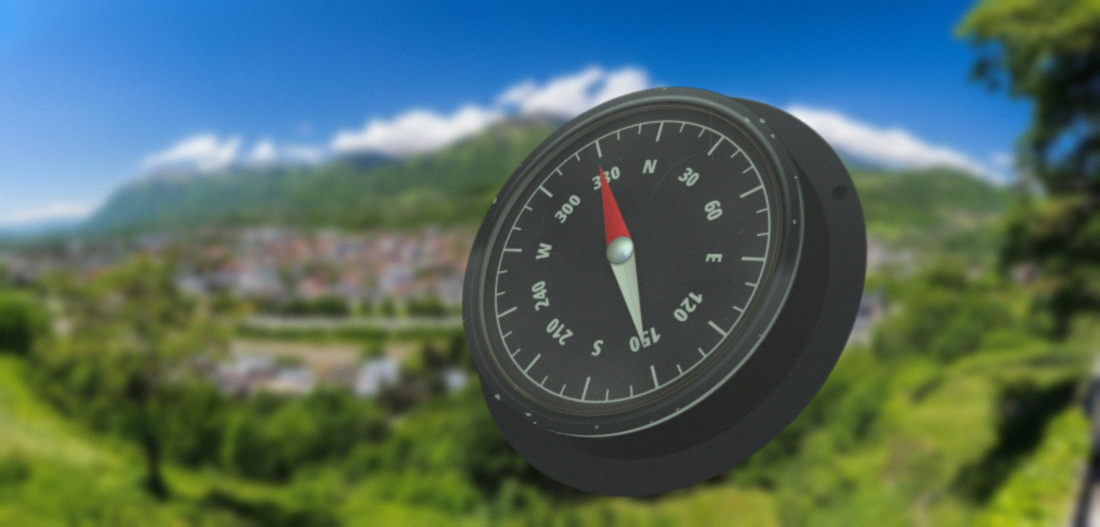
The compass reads ° 330
